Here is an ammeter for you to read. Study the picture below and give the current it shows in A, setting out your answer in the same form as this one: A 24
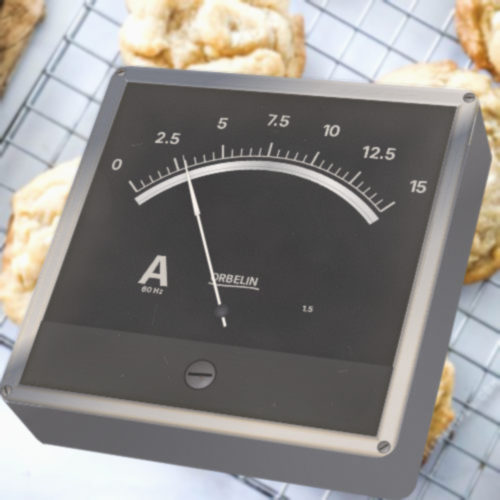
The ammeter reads A 3
